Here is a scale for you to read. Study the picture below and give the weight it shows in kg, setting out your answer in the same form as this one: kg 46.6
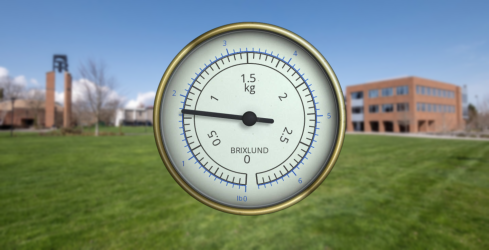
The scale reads kg 0.8
